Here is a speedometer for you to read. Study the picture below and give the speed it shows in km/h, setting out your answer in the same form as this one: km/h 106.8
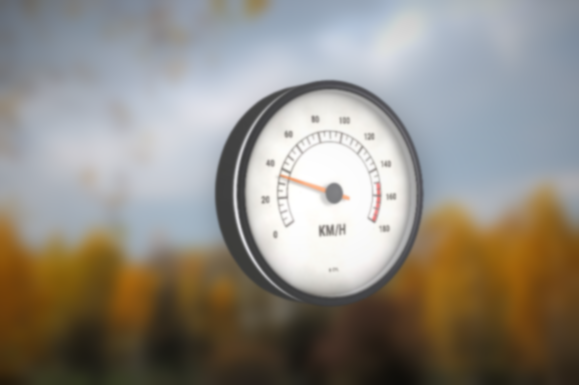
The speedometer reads km/h 35
